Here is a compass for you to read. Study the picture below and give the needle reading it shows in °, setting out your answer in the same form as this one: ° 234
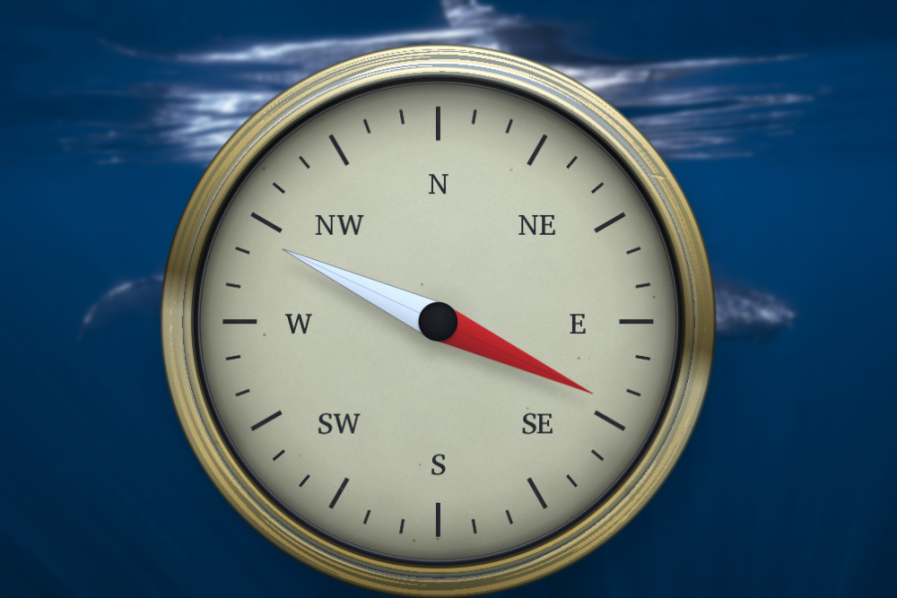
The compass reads ° 115
